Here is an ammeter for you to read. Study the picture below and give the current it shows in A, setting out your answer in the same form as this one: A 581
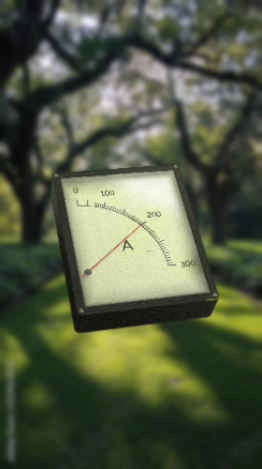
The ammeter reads A 200
